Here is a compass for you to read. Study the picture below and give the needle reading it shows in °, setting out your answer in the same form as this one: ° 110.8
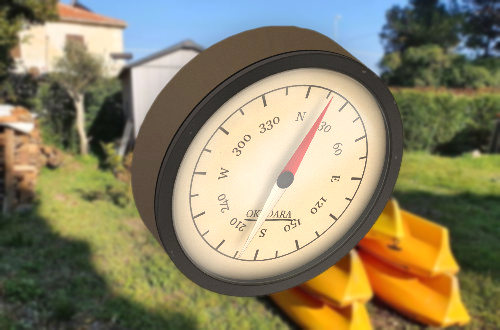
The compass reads ° 15
